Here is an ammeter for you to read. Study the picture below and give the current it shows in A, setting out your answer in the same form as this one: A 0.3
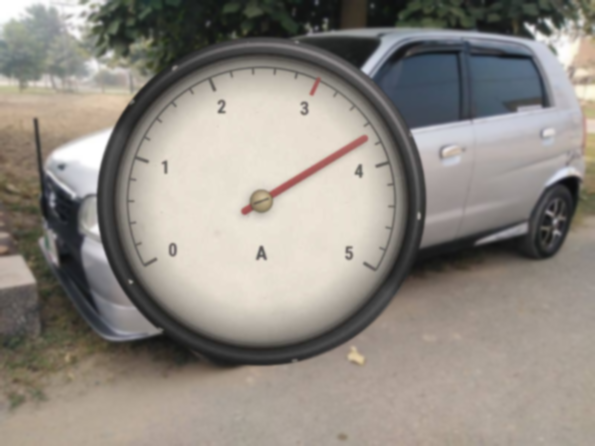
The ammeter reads A 3.7
